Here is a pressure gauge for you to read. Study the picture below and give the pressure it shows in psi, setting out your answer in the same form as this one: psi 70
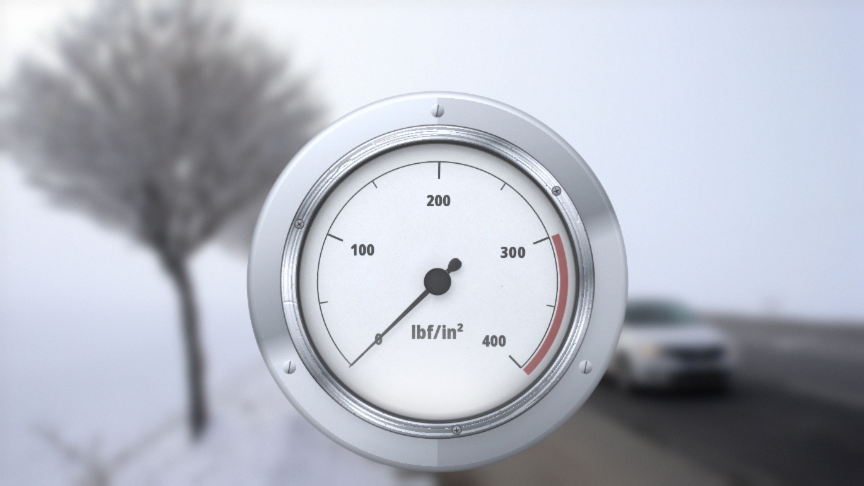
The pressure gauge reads psi 0
